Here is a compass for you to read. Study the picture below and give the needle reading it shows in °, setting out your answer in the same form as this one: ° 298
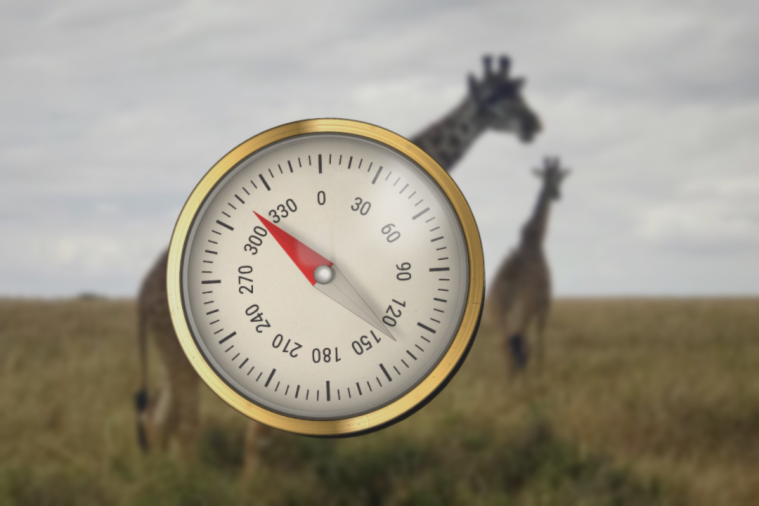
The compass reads ° 315
